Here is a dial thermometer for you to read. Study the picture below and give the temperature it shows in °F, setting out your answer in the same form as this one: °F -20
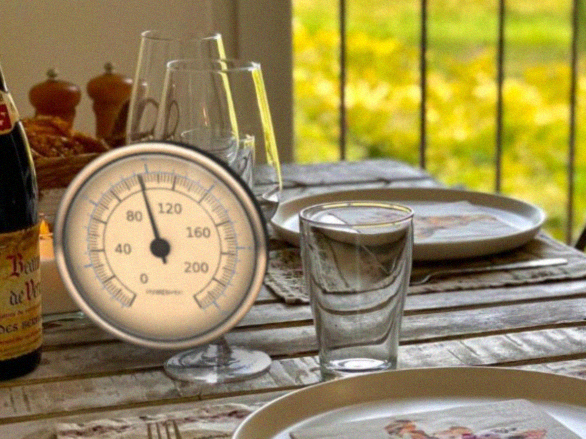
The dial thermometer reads °F 100
